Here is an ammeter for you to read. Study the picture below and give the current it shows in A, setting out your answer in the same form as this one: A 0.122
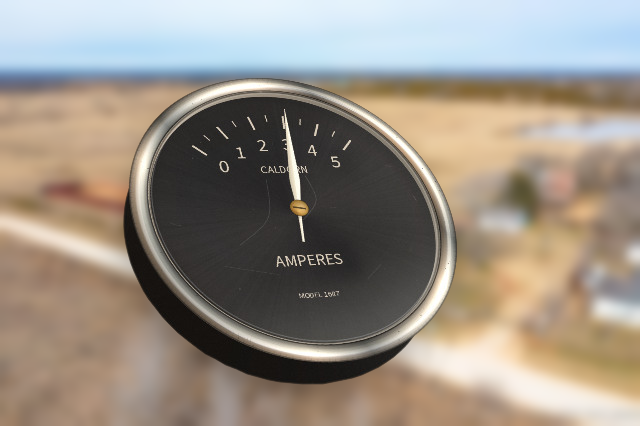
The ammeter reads A 3
